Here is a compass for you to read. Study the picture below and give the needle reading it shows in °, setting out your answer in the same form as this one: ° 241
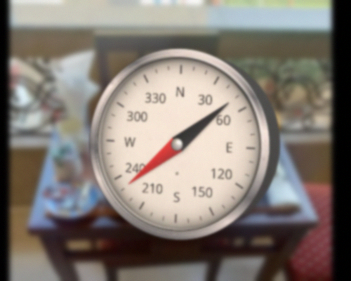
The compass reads ° 230
